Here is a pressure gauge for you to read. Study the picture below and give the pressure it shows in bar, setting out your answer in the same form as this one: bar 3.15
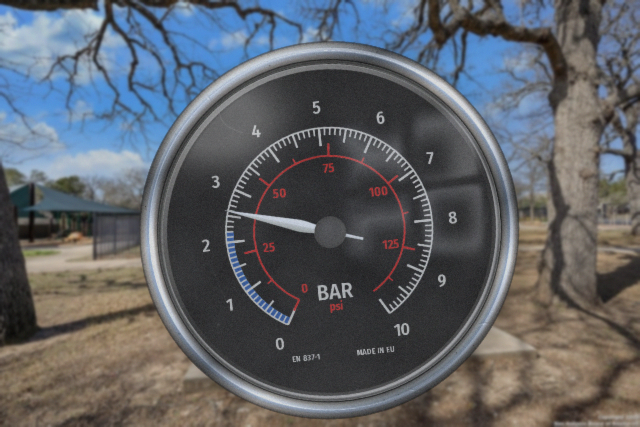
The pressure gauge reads bar 2.6
